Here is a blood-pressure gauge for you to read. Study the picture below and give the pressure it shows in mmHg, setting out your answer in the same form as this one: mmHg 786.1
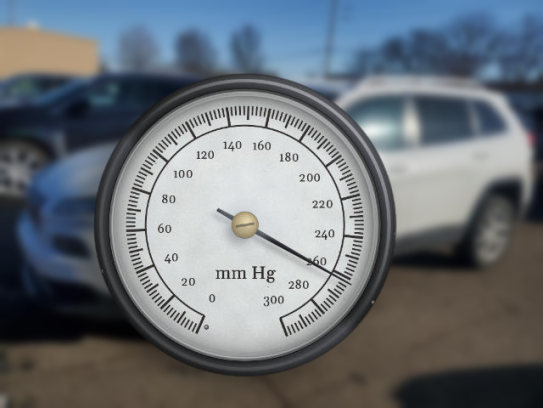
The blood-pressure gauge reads mmHg 262
